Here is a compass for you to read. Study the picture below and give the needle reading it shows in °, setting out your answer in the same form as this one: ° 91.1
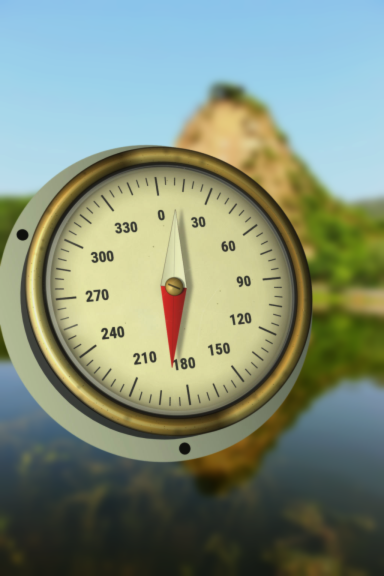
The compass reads ° 190
